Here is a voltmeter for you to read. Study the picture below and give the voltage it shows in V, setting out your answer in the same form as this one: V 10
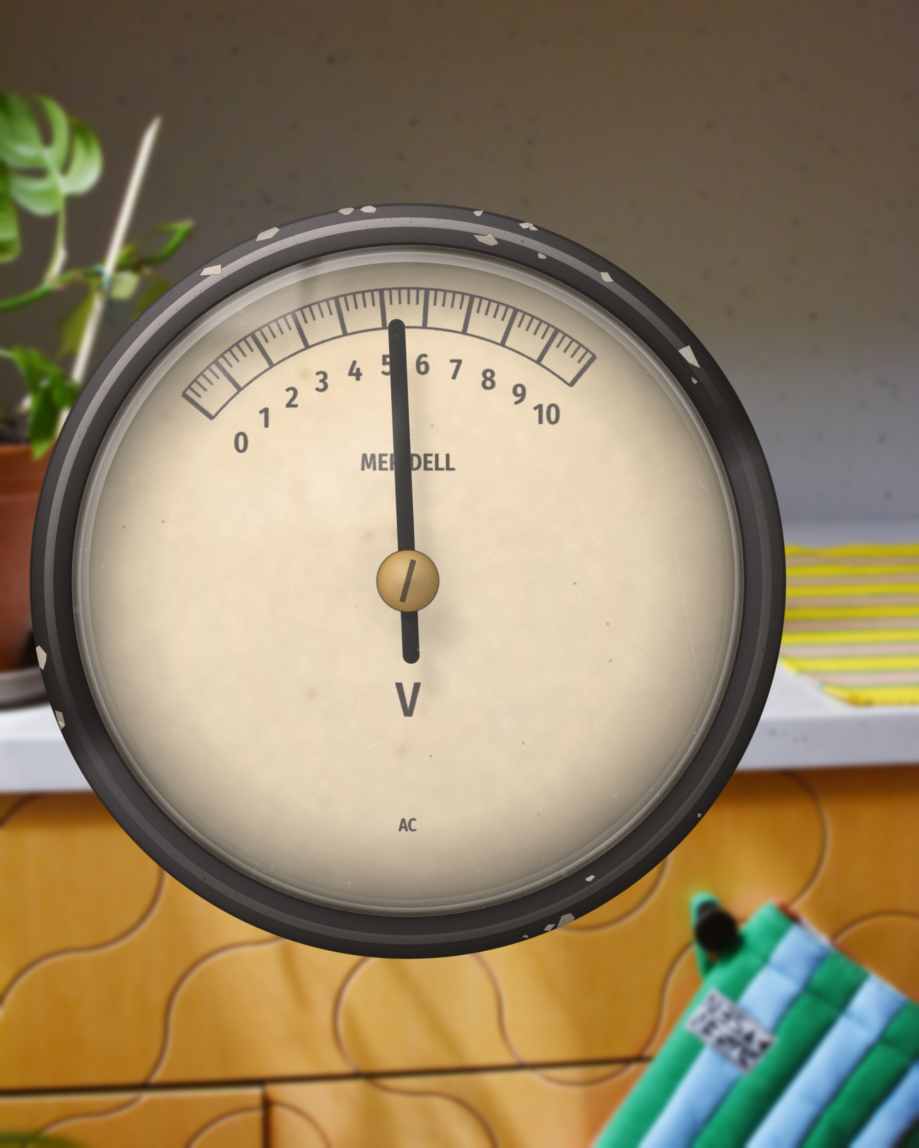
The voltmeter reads V 5.3
